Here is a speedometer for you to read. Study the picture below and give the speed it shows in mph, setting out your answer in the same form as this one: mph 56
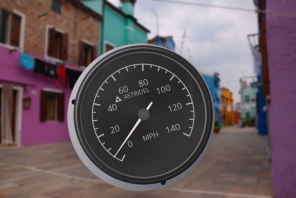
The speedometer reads mph 5
